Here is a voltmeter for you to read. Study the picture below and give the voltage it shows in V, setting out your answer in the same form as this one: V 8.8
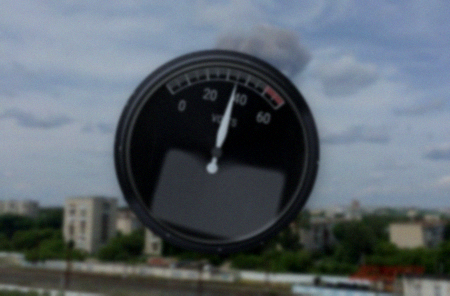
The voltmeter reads V 35
